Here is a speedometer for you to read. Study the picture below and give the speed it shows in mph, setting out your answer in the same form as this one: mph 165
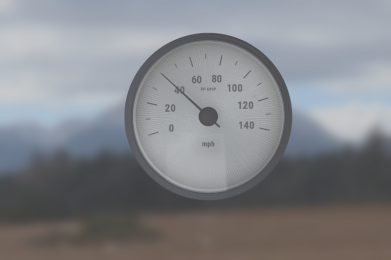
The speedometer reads mph 40
